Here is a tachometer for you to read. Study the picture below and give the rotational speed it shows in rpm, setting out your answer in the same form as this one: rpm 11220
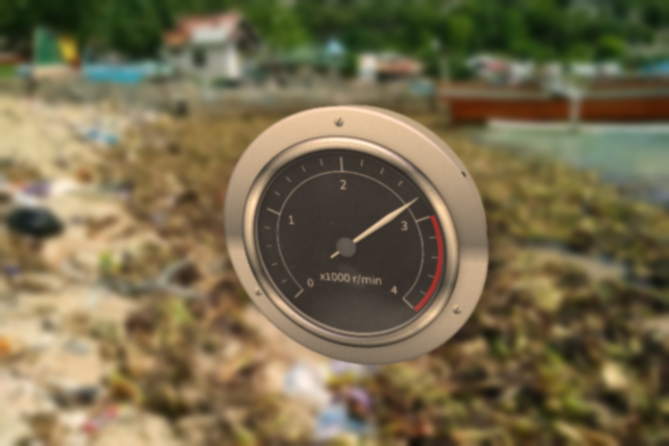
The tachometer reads rpm 2800
